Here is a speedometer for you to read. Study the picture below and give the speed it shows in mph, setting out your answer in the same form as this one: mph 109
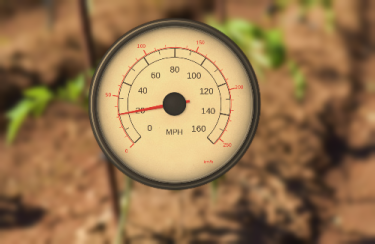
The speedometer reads mph 20
